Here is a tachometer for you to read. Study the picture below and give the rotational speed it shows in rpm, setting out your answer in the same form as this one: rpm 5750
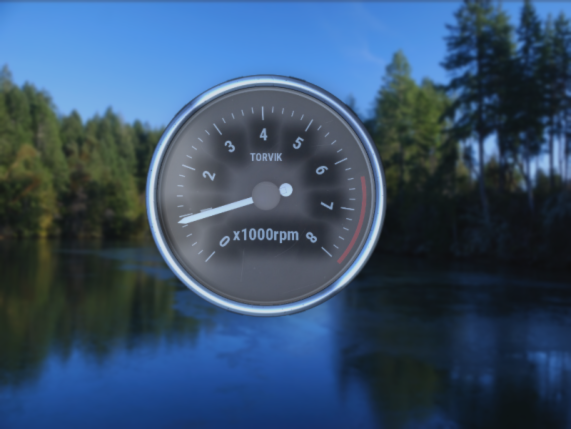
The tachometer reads rpm 900
